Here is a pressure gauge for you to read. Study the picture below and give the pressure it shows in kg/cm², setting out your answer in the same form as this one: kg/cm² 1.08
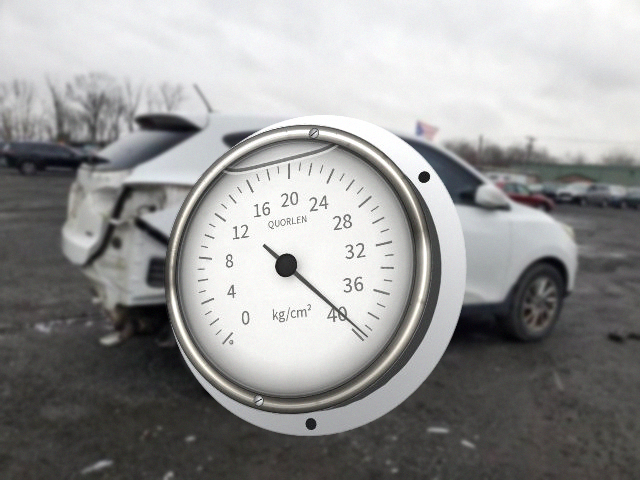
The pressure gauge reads kg/cm² 39.5
